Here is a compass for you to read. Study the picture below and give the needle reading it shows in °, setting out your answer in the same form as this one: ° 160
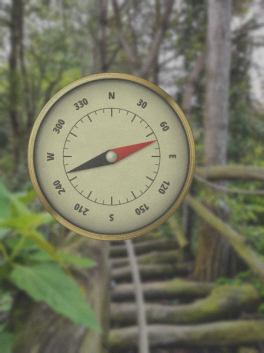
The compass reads ° 70
